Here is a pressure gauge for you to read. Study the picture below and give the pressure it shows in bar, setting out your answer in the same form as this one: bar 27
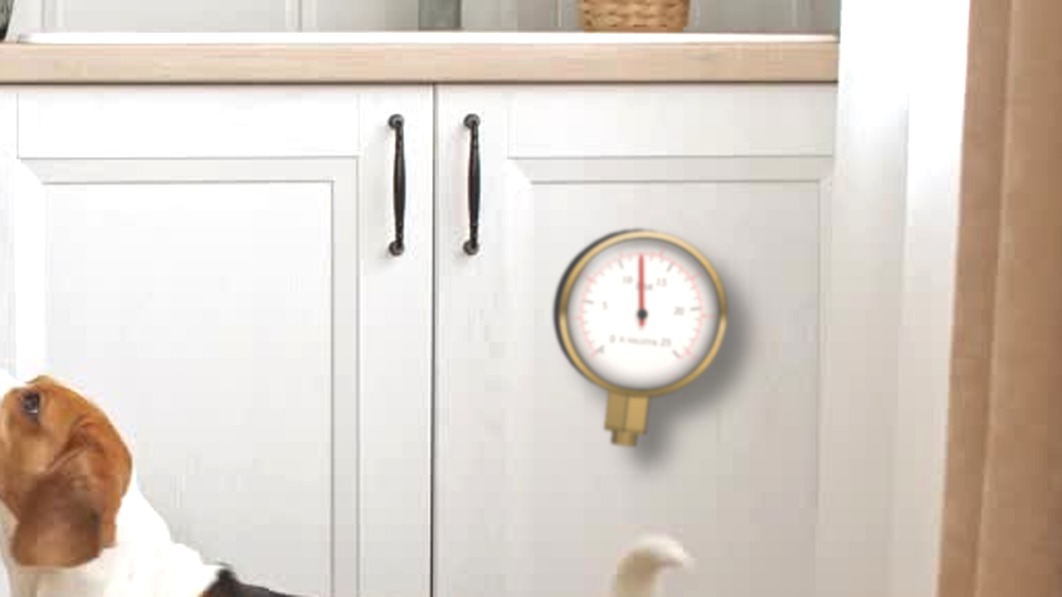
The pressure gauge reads bar 12
